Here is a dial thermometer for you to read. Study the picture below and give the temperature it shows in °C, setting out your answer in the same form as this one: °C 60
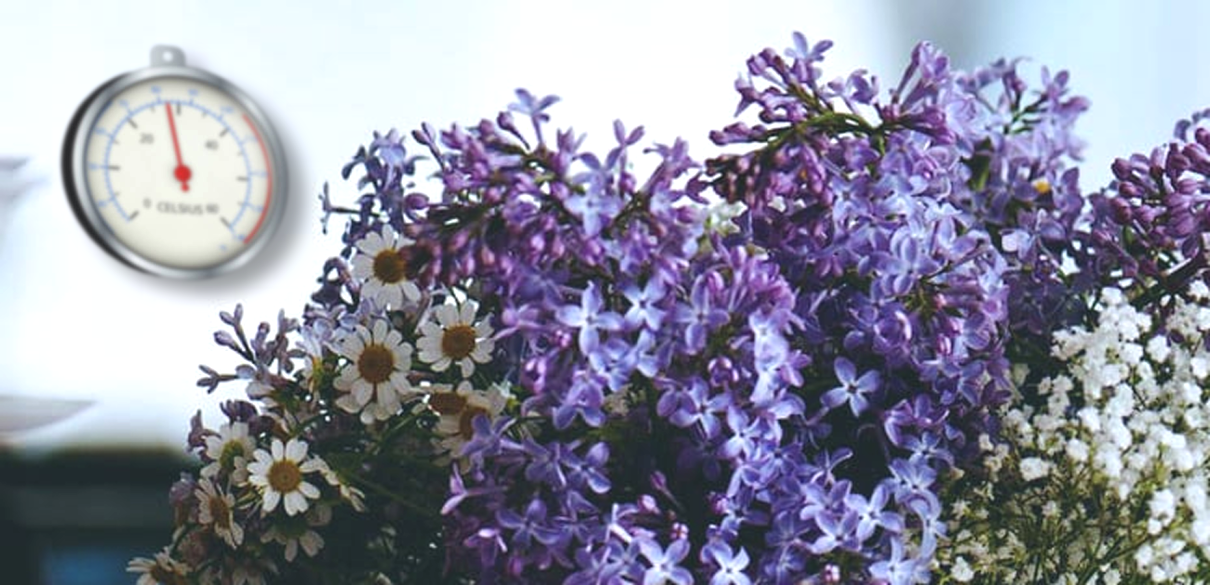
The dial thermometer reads °C 27.5
